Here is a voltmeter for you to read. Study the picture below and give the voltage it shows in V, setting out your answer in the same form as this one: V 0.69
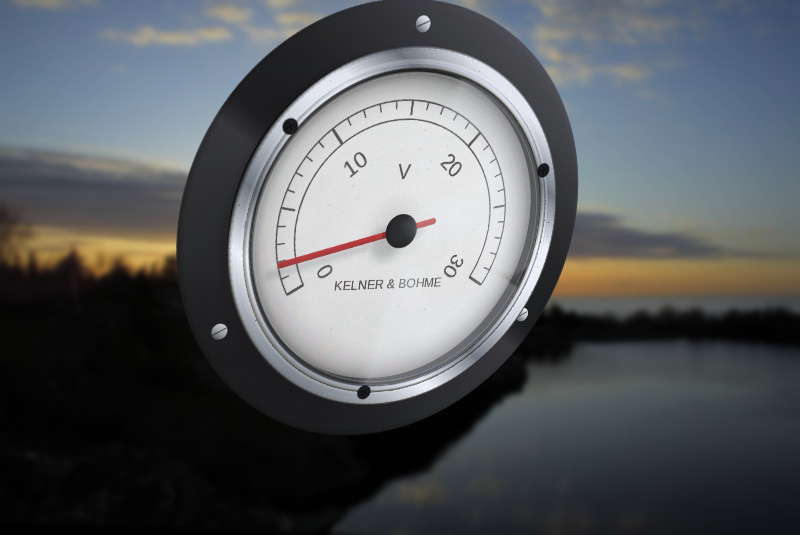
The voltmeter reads V 2
